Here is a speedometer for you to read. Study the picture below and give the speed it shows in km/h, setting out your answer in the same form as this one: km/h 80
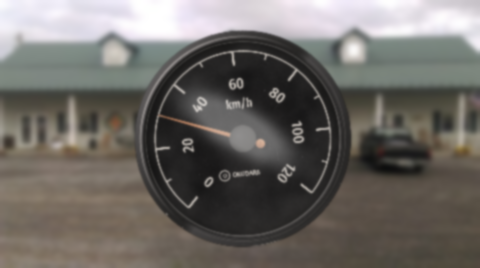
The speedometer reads km/h 30
